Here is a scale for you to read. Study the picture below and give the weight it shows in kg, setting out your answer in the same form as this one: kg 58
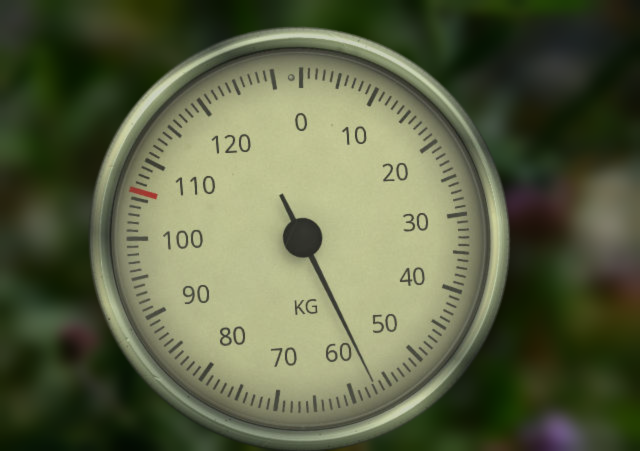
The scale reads kg 57
